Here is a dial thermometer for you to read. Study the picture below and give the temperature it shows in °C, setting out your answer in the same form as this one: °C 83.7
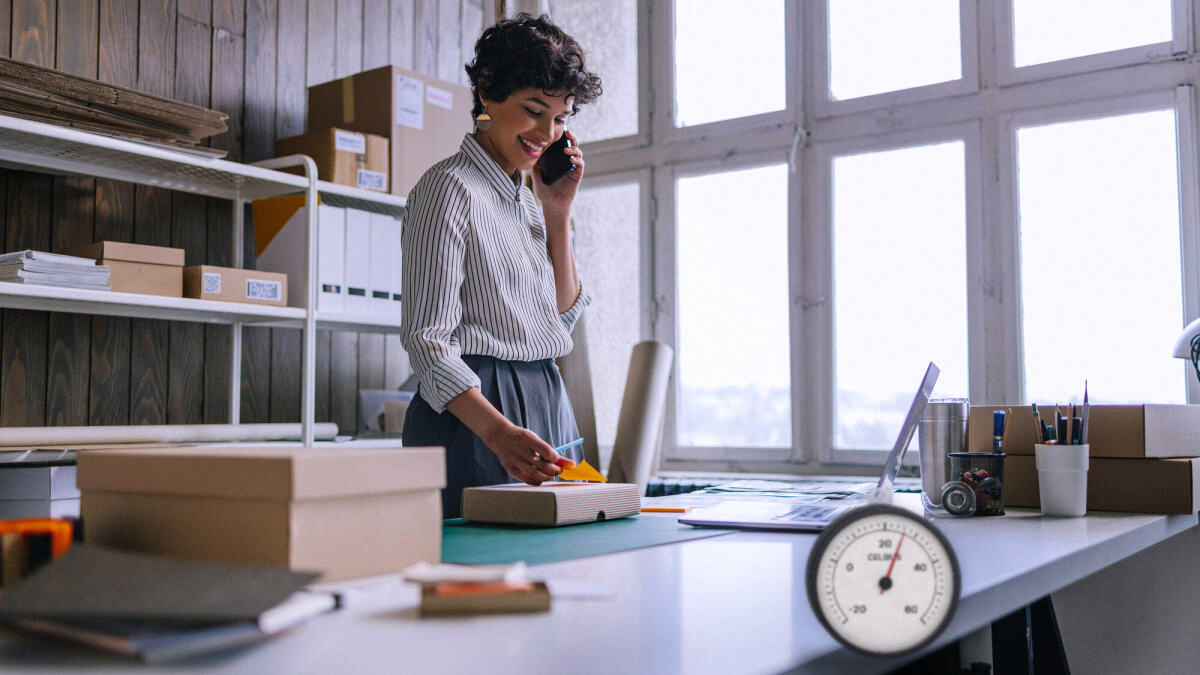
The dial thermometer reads °C 26
